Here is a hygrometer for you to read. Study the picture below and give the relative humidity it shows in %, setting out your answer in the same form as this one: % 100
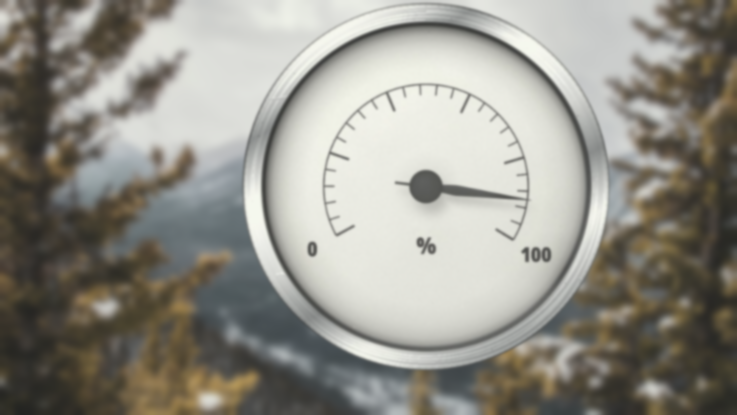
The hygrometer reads % 90
